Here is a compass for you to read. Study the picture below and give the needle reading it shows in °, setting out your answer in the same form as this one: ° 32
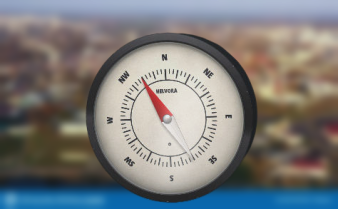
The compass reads ° 330
